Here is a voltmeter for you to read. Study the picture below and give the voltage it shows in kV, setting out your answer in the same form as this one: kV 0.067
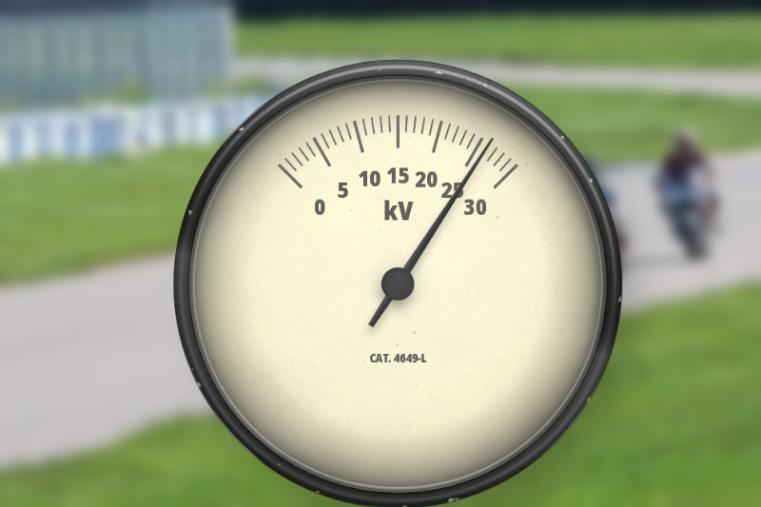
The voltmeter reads kV 26
